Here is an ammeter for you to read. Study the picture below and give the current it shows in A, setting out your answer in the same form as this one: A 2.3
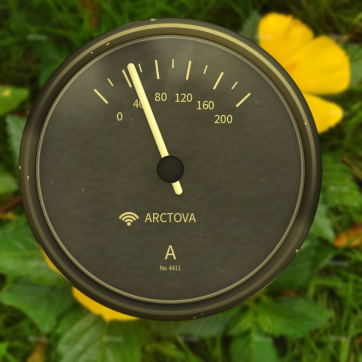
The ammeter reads A 50
